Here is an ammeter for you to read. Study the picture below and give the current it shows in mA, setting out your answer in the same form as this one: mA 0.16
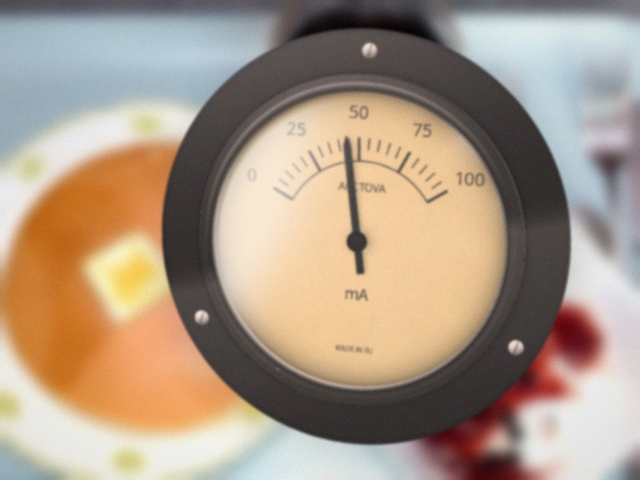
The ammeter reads mA 45
